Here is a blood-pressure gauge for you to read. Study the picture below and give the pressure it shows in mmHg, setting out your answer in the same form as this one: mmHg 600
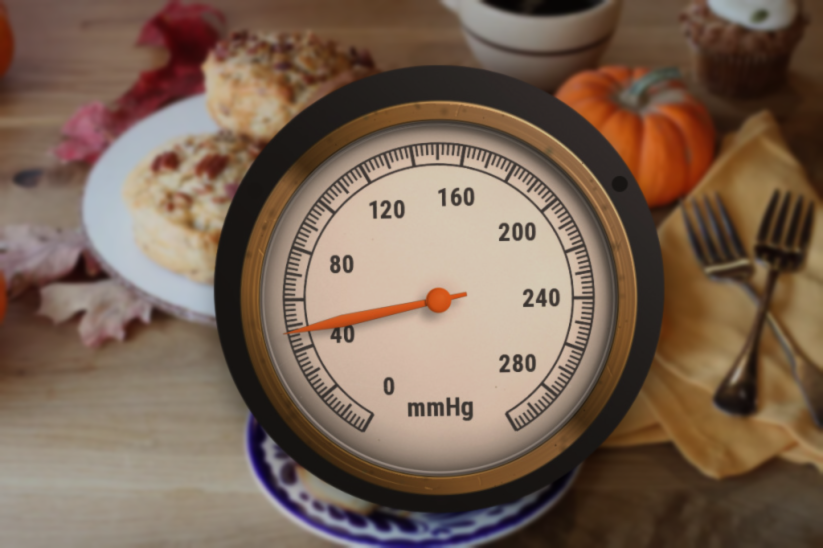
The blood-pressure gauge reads mmHg 48
